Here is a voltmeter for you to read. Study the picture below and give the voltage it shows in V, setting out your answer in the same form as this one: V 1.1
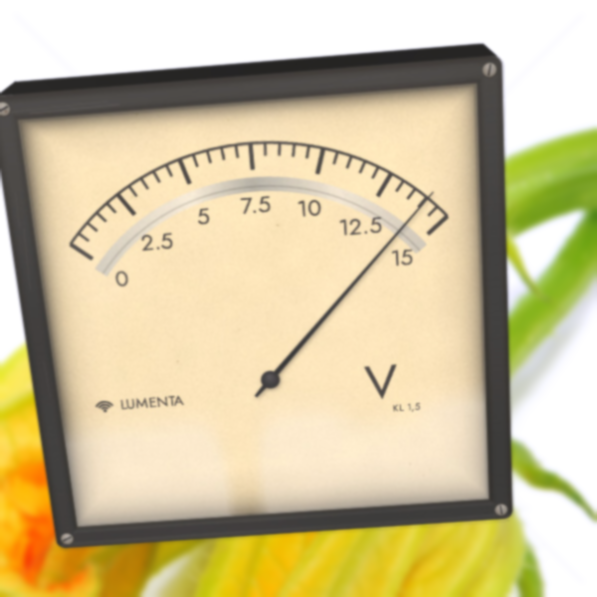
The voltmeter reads V 14
